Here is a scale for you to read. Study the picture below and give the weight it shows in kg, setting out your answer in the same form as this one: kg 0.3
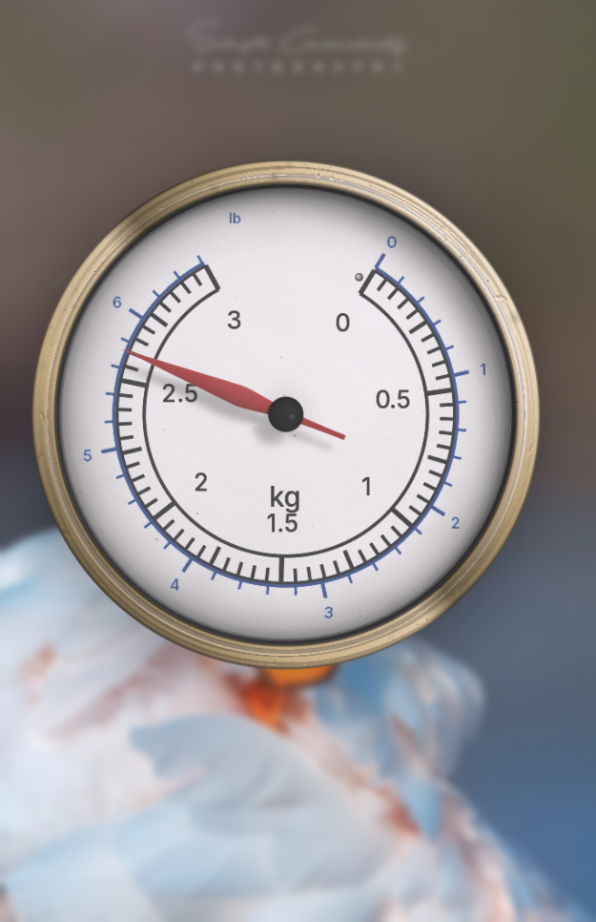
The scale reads kg 2.6
